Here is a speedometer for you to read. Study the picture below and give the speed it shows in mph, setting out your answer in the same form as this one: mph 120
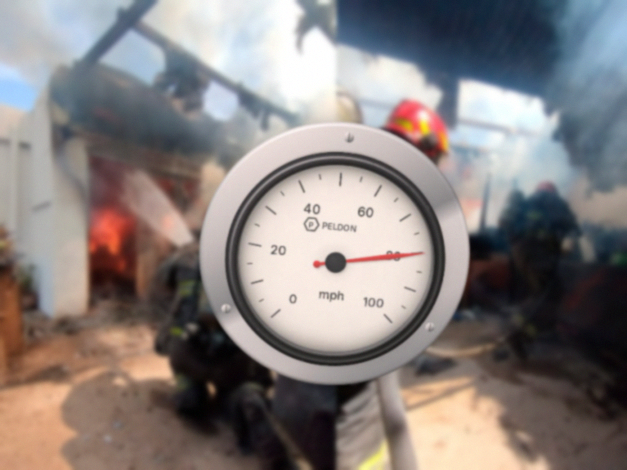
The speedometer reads mph 80
